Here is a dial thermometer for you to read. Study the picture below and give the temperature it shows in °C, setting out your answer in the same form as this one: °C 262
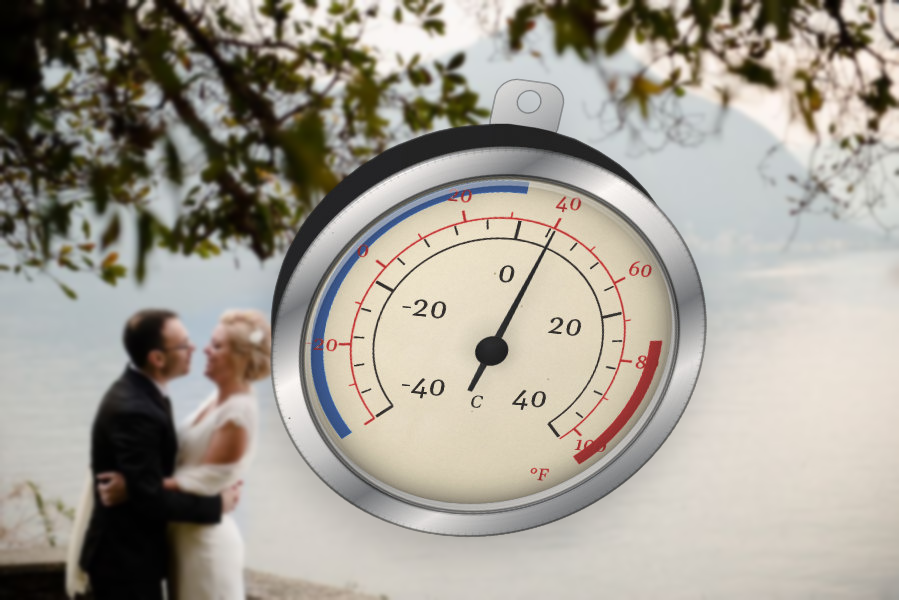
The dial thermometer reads °C 4
